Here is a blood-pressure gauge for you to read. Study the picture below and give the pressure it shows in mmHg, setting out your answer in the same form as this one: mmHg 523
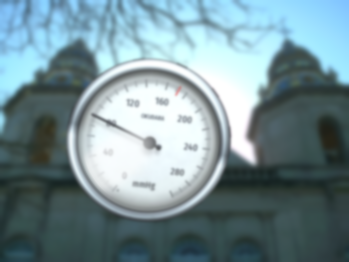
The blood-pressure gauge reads mmHg 80
